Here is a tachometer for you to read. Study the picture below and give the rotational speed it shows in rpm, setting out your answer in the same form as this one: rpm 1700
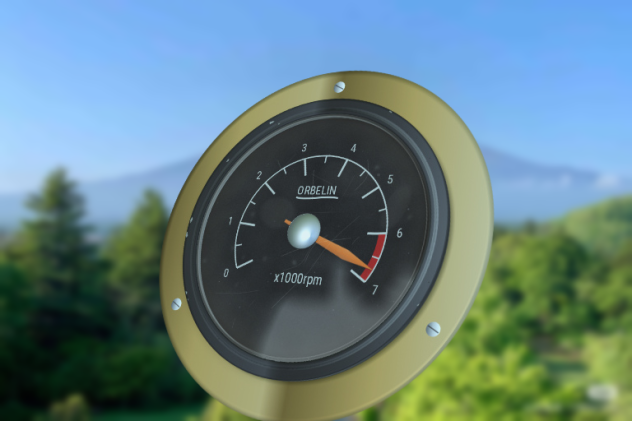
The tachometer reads rpm 6750
